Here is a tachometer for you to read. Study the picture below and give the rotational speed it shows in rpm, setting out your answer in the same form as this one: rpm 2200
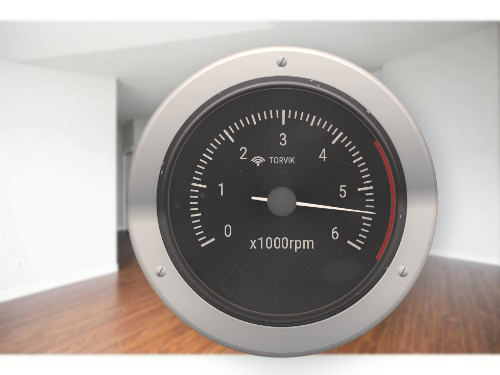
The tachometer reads rpm 5400
